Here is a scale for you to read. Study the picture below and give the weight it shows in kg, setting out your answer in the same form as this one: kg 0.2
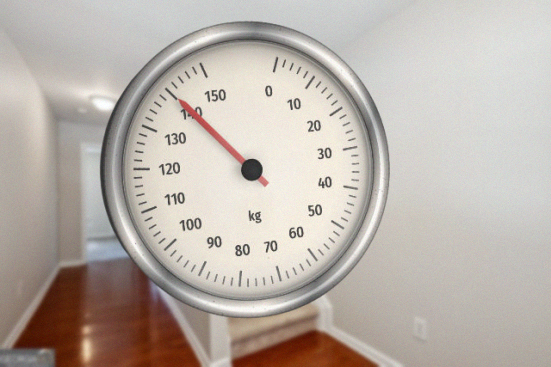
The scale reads kg 140
